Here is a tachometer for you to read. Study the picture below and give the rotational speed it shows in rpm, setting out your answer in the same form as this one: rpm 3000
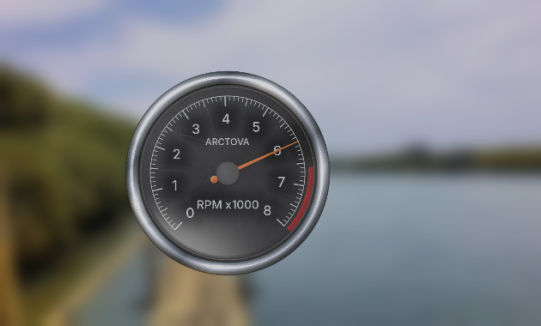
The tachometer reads rpm 6000
